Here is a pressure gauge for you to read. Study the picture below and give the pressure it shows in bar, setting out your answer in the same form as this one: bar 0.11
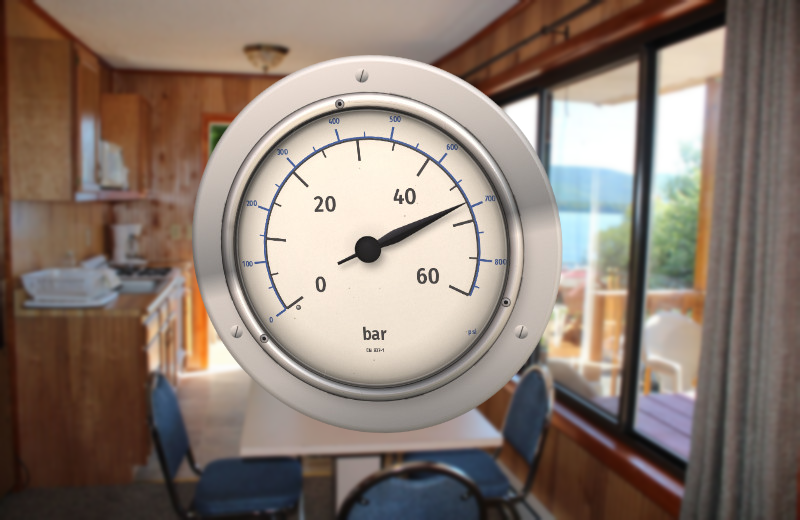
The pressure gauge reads bar 47.5
